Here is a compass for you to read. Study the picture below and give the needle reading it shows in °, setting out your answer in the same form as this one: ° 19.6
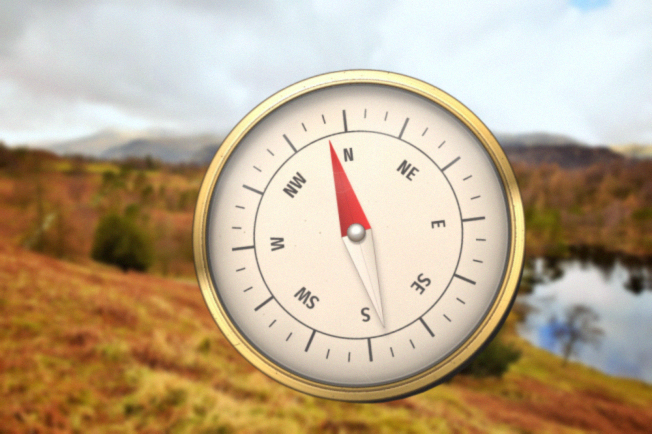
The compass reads ° 350
